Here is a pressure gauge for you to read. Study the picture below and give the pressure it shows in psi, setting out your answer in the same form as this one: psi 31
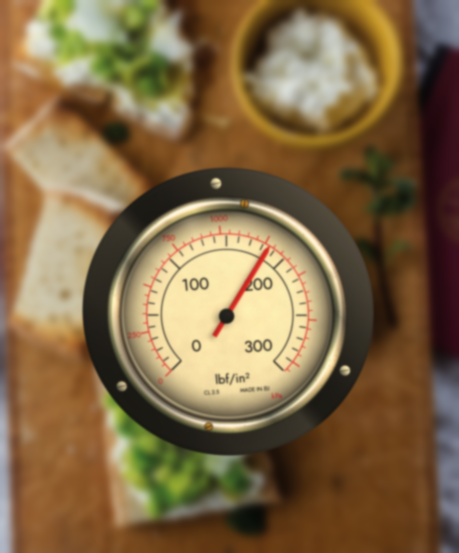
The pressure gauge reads psi 185
